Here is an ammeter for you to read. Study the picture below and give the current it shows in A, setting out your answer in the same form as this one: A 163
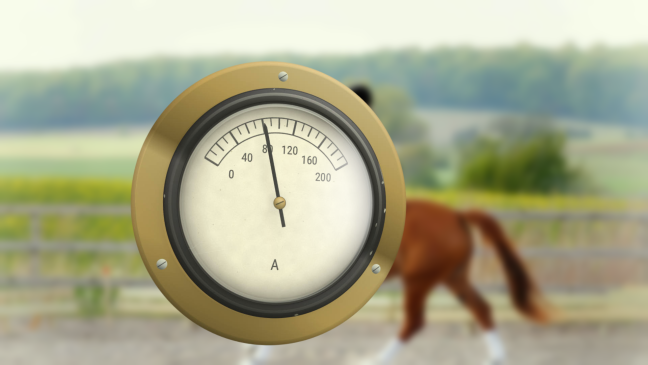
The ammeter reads A 80
